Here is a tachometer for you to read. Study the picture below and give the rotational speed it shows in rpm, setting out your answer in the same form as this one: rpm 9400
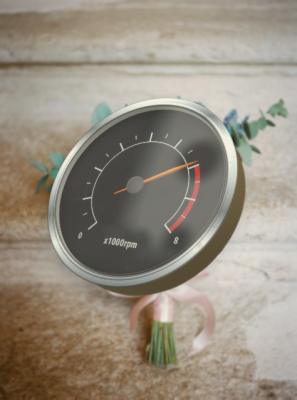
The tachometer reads rpm 6000
